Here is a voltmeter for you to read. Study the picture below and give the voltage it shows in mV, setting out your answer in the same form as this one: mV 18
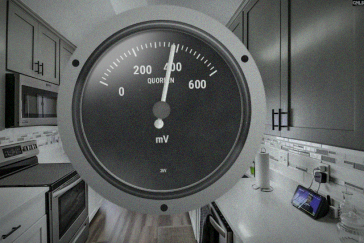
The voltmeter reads mV 380
